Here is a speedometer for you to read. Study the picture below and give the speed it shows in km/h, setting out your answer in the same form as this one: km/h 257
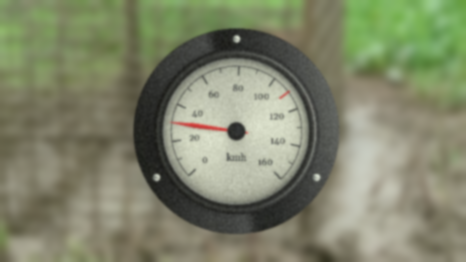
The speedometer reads km/h 30
